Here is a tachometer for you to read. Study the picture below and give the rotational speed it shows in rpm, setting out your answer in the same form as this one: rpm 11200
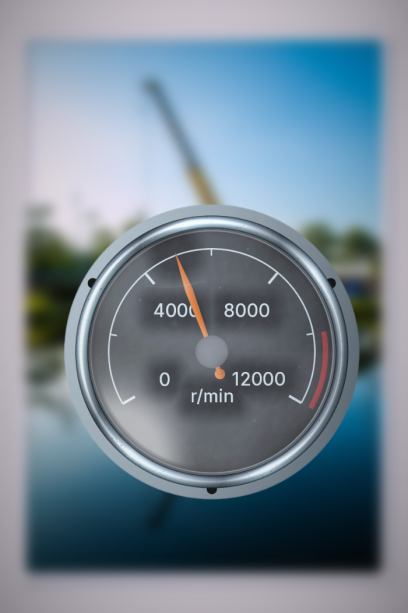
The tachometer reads rpm 5000
